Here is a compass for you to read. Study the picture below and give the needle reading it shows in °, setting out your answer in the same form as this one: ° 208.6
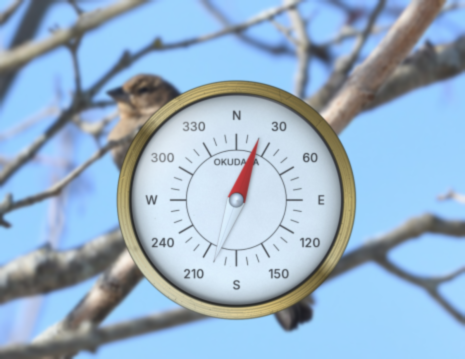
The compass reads ° 20
